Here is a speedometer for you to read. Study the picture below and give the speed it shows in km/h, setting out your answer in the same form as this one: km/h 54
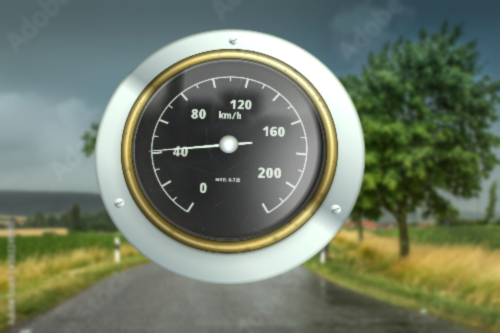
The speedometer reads km/h 40
